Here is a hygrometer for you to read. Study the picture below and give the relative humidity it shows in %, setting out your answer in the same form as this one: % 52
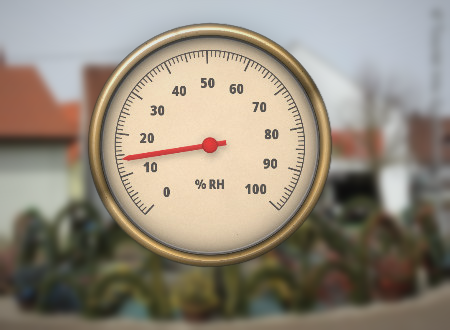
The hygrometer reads % 14
